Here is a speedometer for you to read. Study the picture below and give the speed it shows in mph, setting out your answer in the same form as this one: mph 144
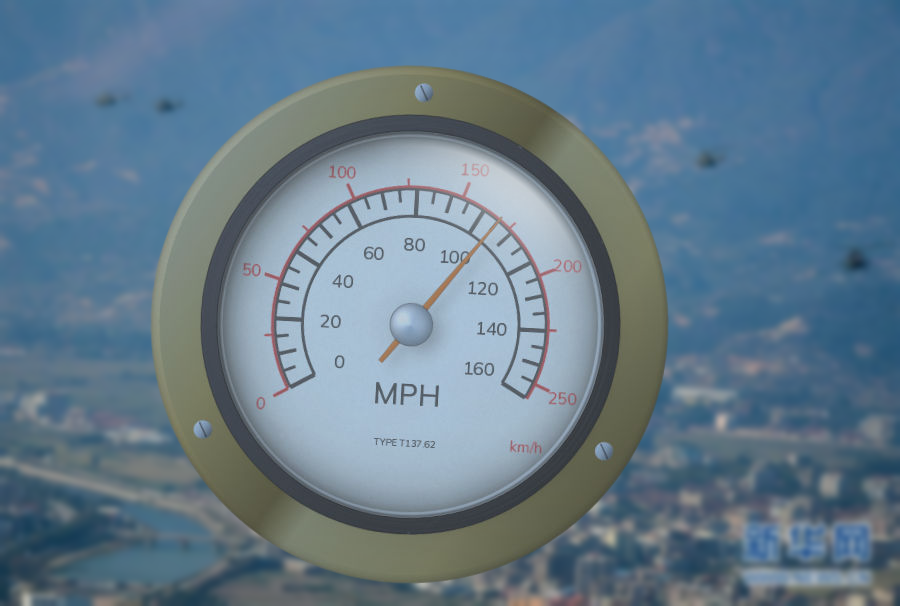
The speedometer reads mph 105
